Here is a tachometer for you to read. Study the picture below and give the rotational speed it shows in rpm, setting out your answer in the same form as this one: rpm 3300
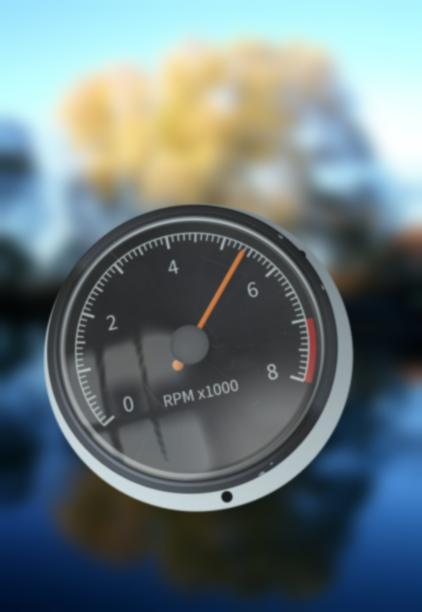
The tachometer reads rpm 5400
